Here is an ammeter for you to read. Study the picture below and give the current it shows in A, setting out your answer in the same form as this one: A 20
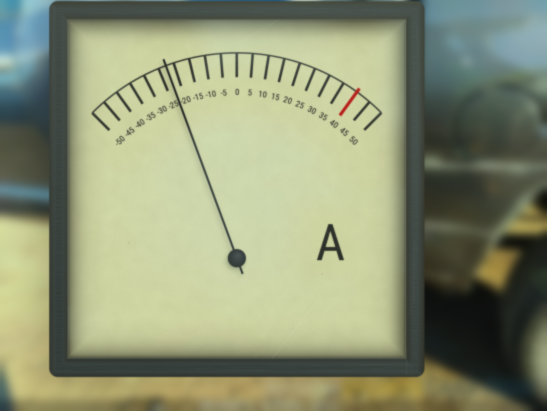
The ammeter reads A -22.5
